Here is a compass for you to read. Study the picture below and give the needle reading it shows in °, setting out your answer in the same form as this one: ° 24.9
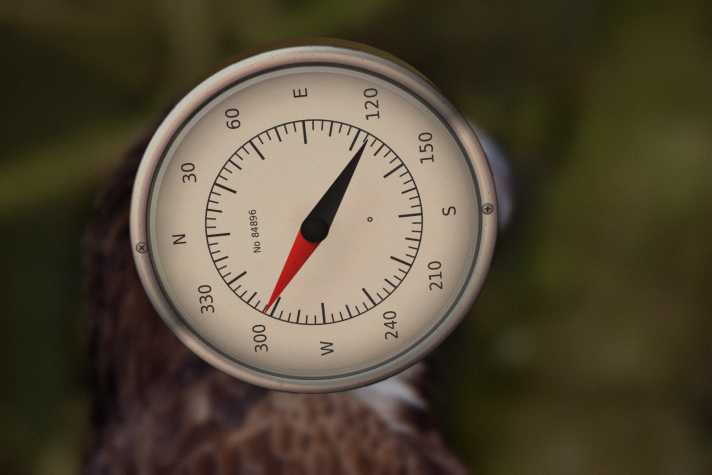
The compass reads ° 305
